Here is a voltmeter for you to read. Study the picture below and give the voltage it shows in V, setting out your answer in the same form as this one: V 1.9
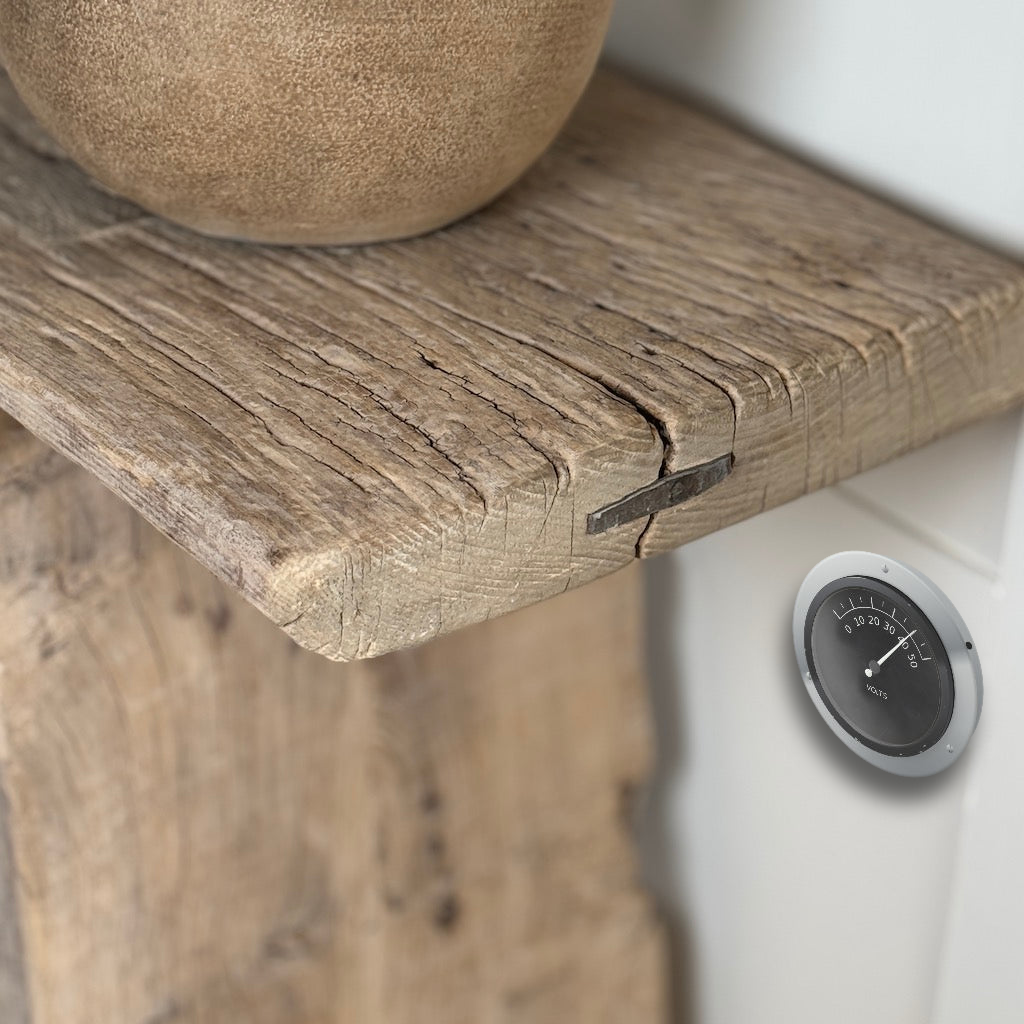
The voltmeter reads V 40
